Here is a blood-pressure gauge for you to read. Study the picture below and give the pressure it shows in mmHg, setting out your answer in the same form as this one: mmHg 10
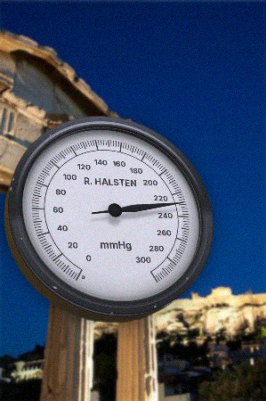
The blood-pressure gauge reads mmHg 230
